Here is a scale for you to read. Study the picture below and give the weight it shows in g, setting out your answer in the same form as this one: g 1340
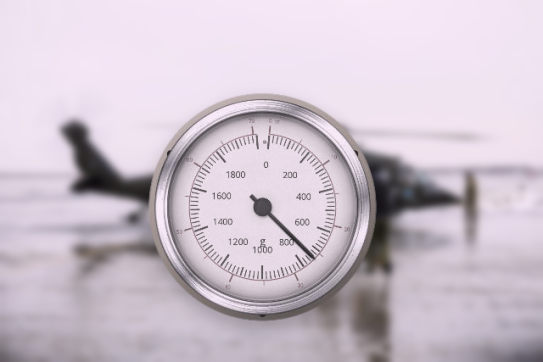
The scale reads g 740
